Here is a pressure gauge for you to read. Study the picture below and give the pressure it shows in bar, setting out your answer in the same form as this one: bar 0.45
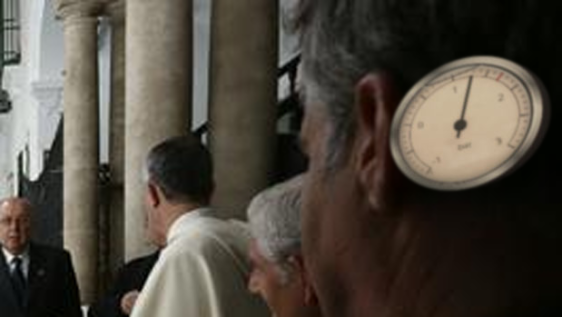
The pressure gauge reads bar 1.3
